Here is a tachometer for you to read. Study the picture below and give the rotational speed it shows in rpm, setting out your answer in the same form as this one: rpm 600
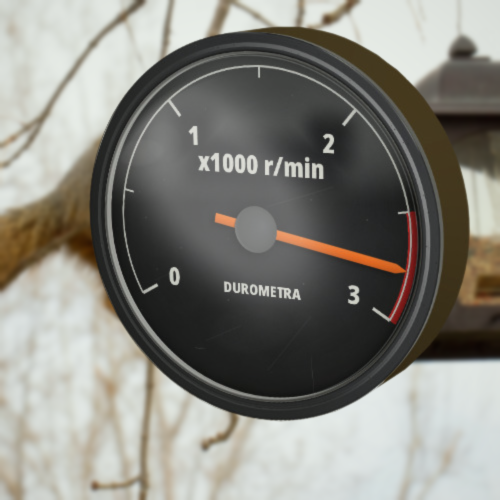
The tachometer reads rpm 2750
